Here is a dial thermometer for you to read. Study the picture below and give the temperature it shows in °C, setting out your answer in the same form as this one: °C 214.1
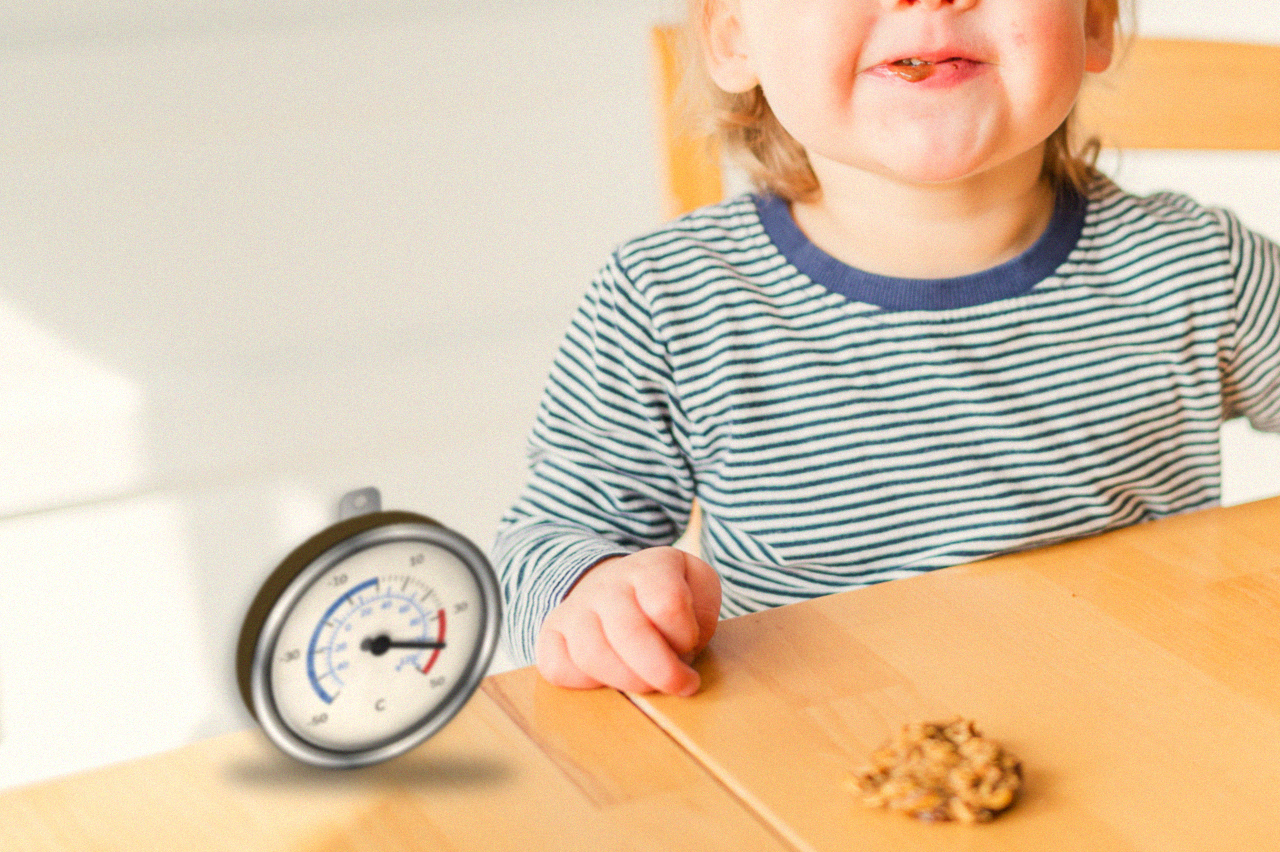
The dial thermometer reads °C 40
